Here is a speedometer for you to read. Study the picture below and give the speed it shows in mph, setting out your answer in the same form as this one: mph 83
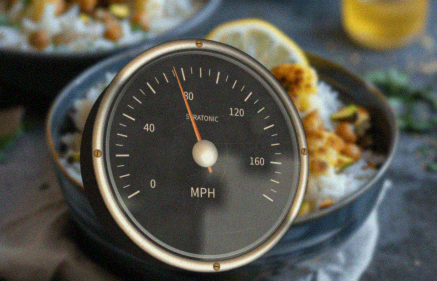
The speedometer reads mph 75
